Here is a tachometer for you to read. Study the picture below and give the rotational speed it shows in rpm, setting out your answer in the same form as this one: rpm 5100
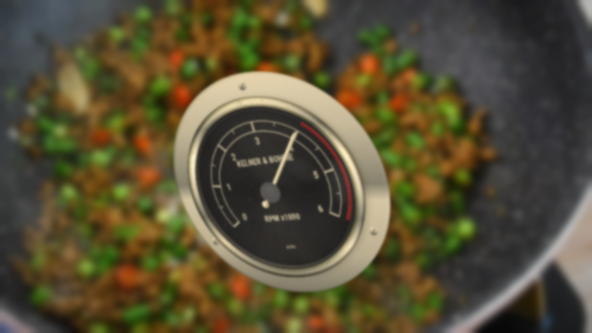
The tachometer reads rpm 4000
